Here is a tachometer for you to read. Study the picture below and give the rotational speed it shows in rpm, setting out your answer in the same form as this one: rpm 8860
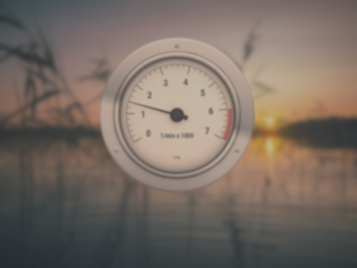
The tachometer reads rpm 1400
